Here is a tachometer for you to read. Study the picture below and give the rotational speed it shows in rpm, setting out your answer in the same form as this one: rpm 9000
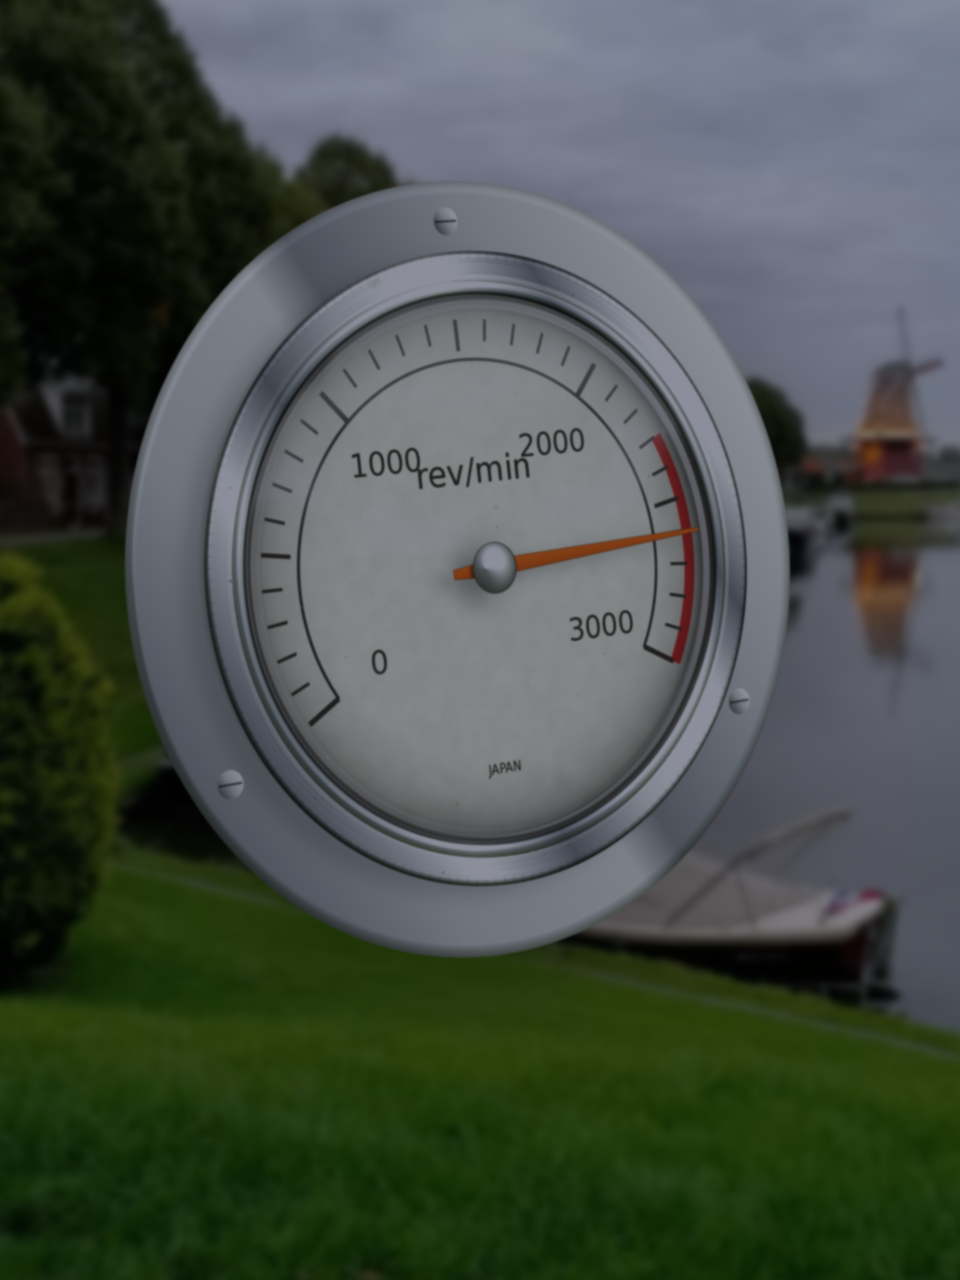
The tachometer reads rpm 2600
